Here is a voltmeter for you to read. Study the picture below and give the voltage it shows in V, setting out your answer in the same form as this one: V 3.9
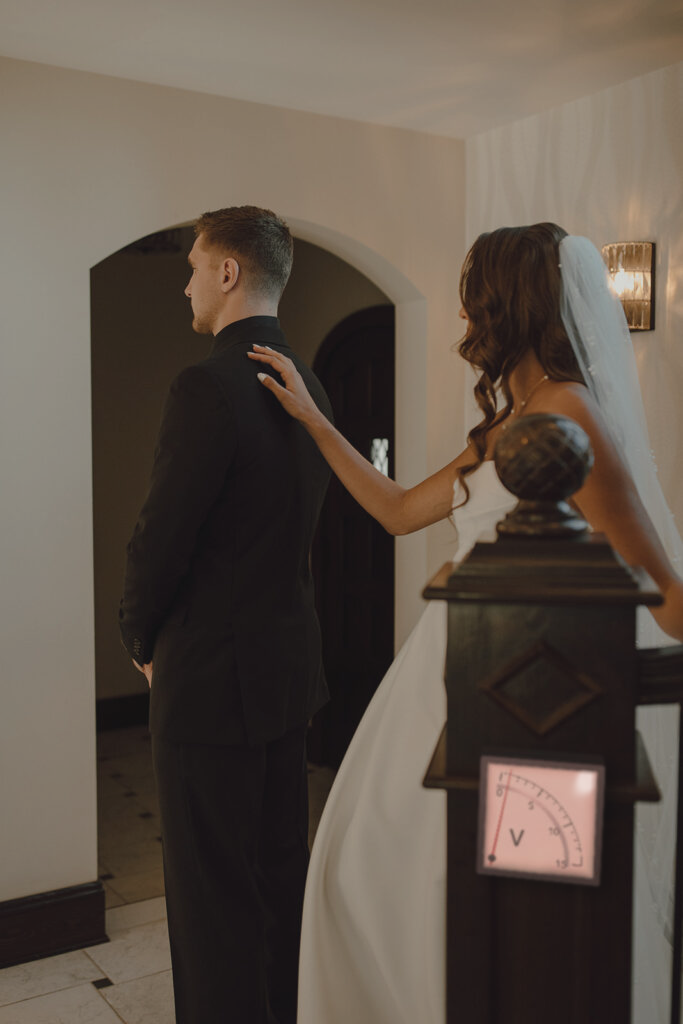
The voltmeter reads V 1
